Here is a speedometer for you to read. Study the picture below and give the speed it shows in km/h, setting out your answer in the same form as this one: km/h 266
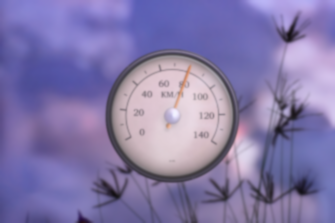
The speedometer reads km/h 80
